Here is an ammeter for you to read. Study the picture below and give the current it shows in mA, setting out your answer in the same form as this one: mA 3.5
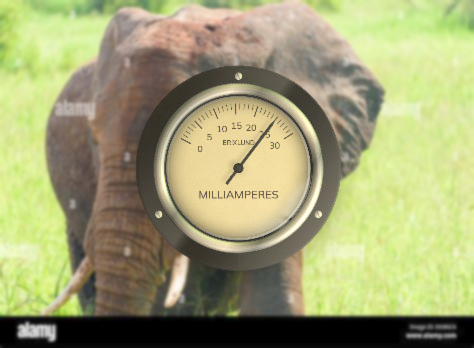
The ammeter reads mA 25
